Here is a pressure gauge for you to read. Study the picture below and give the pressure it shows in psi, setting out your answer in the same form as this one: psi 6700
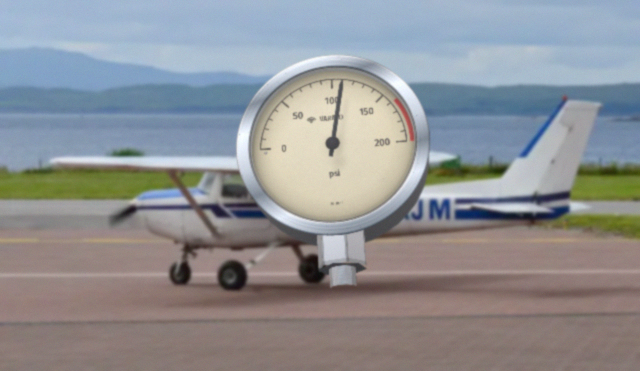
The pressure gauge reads psi 110
